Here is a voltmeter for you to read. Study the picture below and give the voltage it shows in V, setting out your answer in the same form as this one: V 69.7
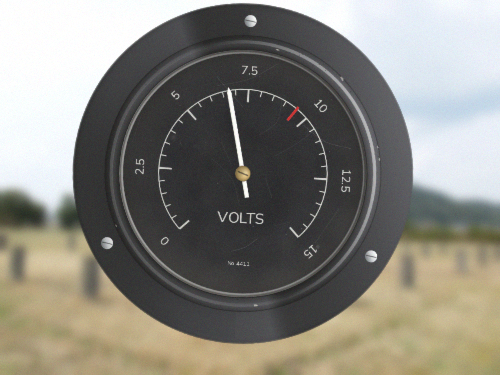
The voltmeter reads V 6.75
